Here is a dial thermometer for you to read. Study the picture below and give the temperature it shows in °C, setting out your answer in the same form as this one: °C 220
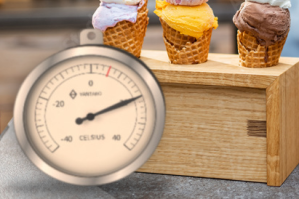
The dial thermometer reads °C 20
